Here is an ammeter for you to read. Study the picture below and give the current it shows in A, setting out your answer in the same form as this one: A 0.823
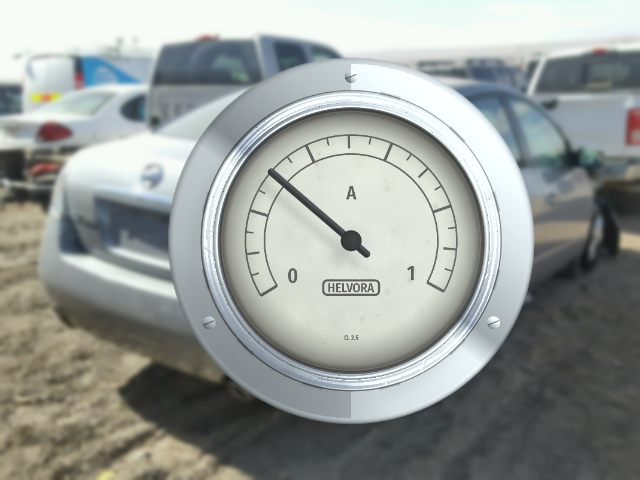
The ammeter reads A 0.3
